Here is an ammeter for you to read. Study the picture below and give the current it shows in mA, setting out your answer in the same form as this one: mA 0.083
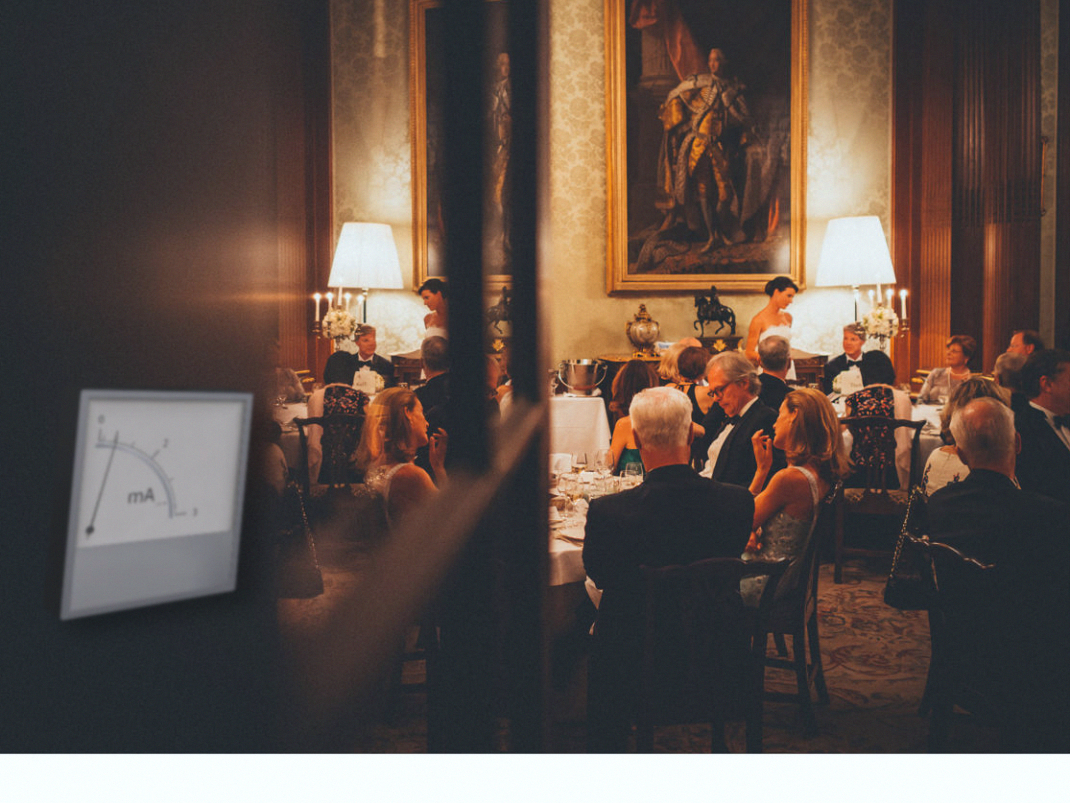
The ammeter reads mA 1
